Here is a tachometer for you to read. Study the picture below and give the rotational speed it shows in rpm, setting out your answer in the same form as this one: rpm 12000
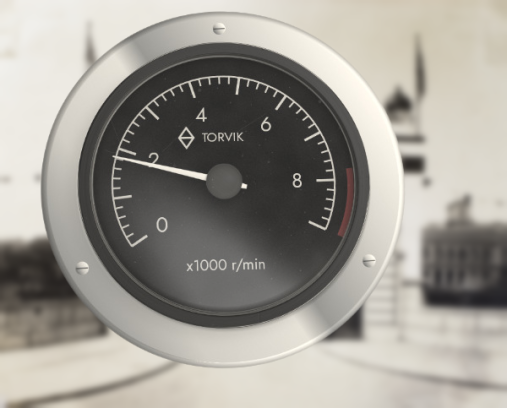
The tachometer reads rpm 1800
